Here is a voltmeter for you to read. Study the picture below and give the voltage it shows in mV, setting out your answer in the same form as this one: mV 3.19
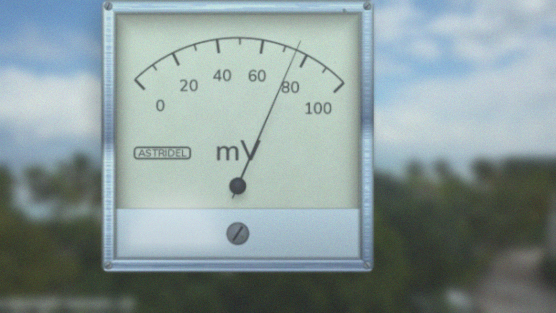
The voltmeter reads mV 75
